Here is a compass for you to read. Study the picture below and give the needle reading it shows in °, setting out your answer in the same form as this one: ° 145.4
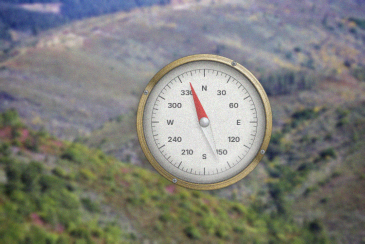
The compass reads ° 340
